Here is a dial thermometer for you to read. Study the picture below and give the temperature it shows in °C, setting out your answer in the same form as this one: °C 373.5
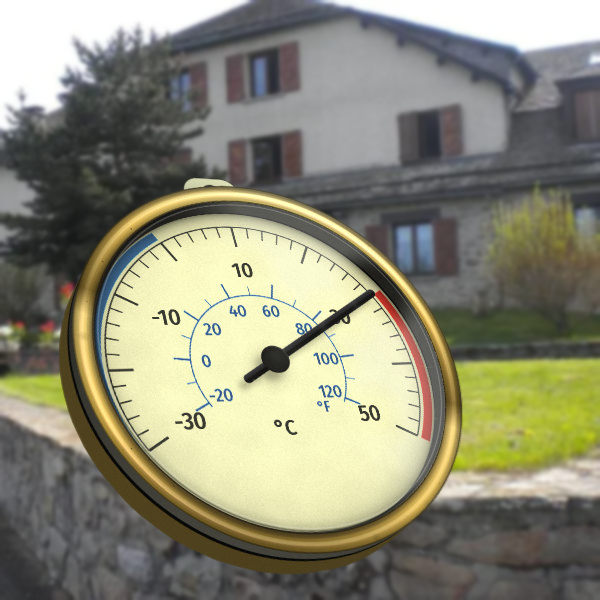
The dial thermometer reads °C 30
